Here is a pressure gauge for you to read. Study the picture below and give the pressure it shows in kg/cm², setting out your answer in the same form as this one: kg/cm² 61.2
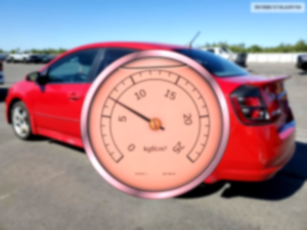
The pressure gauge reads kg/cm² 7
